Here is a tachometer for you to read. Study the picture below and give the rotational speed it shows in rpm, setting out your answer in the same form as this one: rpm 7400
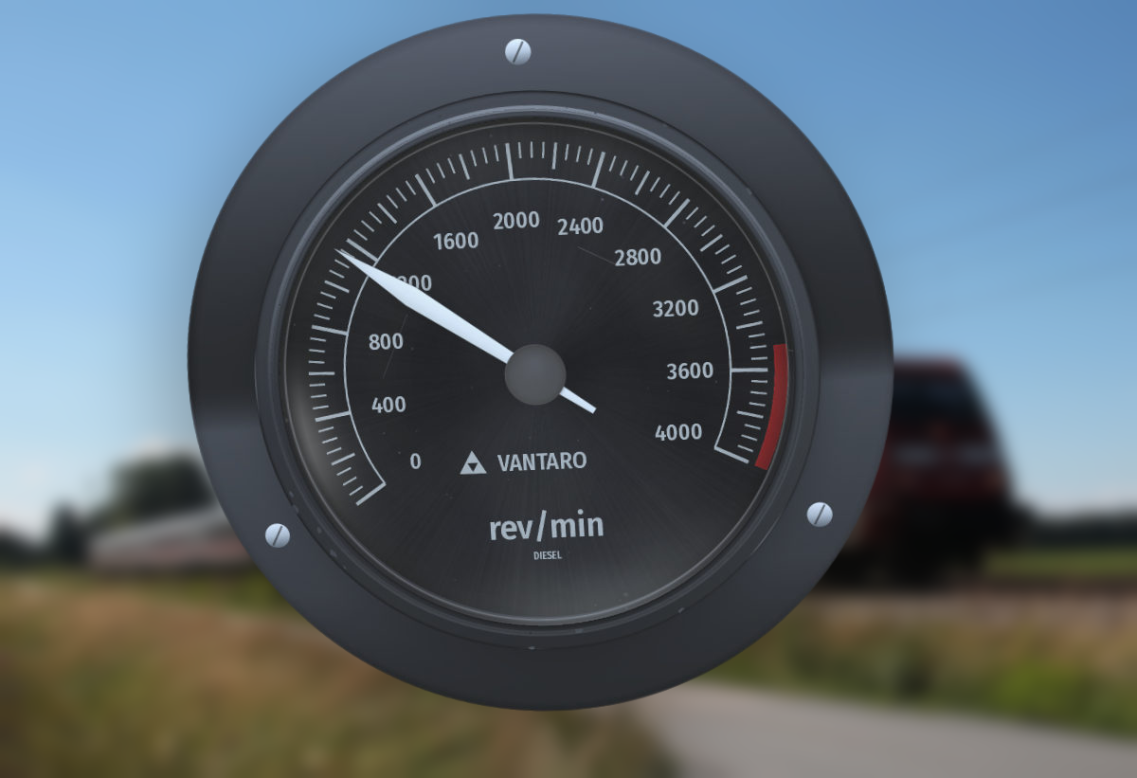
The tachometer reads rpm 1150
